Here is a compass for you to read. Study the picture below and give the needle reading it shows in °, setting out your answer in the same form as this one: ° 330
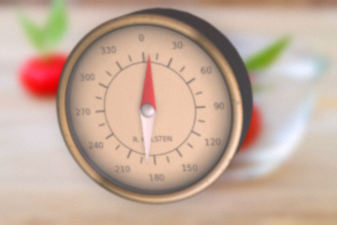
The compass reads ° 7.5
